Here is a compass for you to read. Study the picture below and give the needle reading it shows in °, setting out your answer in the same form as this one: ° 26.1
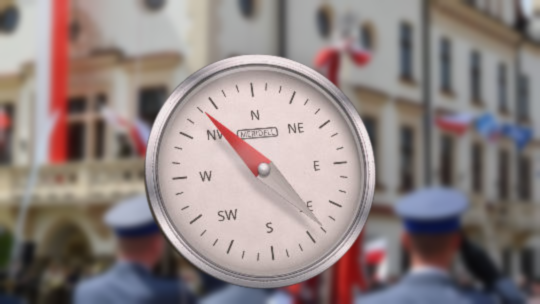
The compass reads ° 320
